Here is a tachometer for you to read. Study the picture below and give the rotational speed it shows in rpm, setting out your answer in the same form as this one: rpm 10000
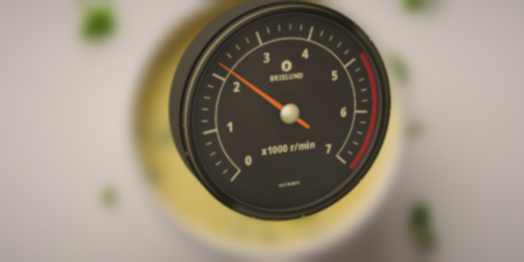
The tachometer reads rpm 2200
